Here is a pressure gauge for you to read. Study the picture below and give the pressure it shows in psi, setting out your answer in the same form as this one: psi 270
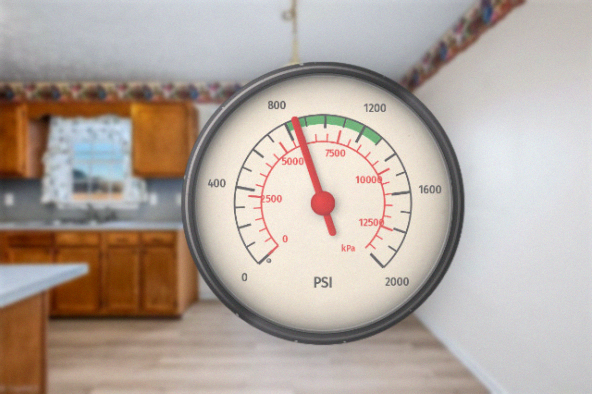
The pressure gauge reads psi 850
